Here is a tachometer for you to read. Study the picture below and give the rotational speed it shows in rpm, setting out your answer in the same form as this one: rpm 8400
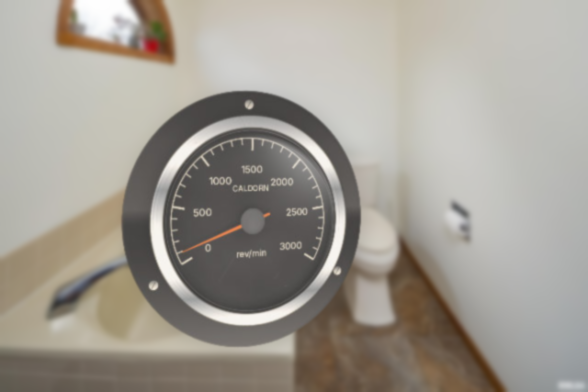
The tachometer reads rpm 100
